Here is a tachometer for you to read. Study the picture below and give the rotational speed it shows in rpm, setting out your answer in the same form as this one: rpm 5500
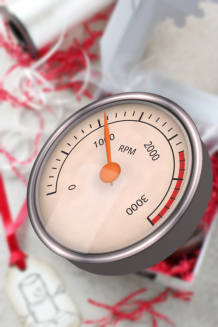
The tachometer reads rpm 1100
